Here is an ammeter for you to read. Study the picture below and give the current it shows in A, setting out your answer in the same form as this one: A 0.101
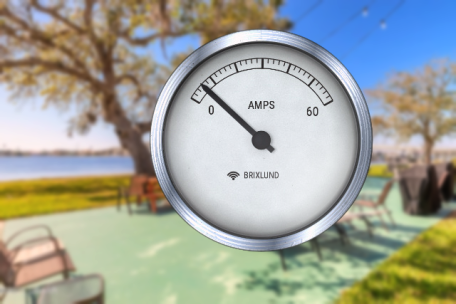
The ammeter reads A 6
